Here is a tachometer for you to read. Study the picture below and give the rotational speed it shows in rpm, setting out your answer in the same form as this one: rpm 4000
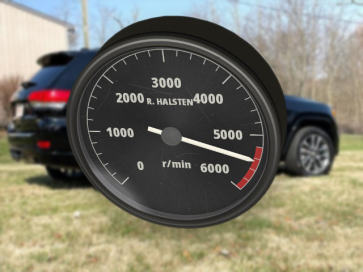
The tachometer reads rpm 5400
